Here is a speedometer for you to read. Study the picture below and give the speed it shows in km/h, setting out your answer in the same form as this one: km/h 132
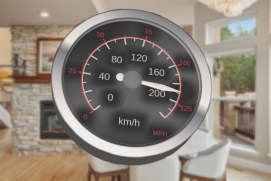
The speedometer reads km/h 190
